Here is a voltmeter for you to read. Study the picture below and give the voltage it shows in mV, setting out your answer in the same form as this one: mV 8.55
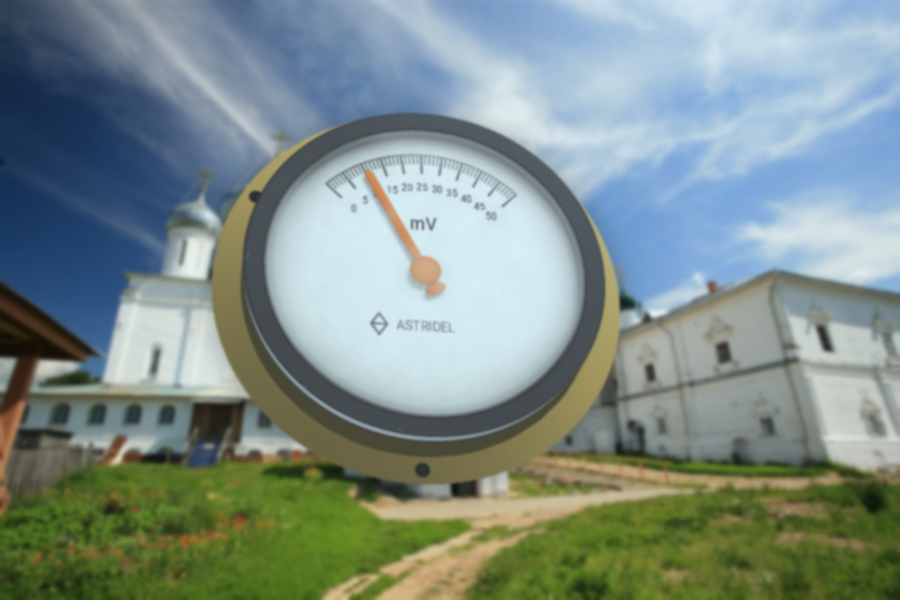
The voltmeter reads mV 10
